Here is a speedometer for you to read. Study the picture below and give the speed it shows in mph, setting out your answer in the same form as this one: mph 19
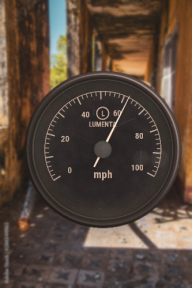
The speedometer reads mph 62
